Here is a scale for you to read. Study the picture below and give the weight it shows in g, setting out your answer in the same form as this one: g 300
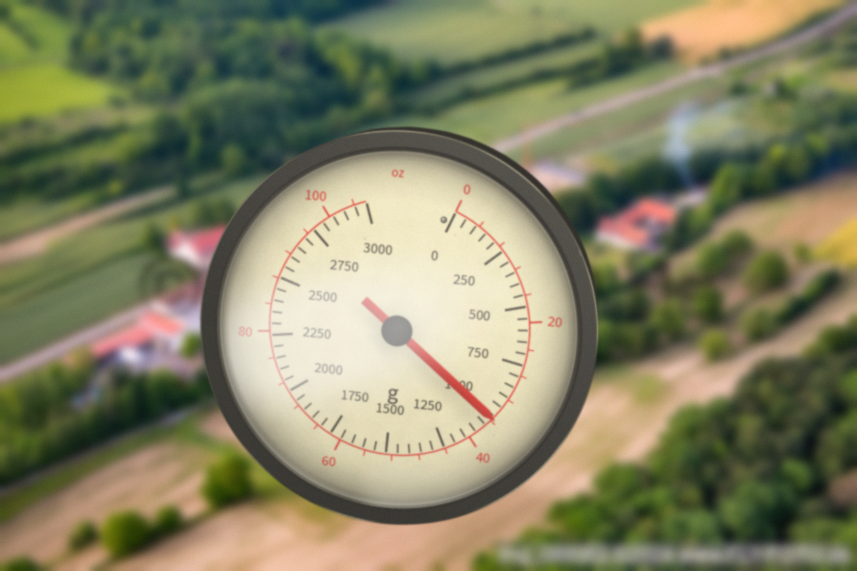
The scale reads g 1000
